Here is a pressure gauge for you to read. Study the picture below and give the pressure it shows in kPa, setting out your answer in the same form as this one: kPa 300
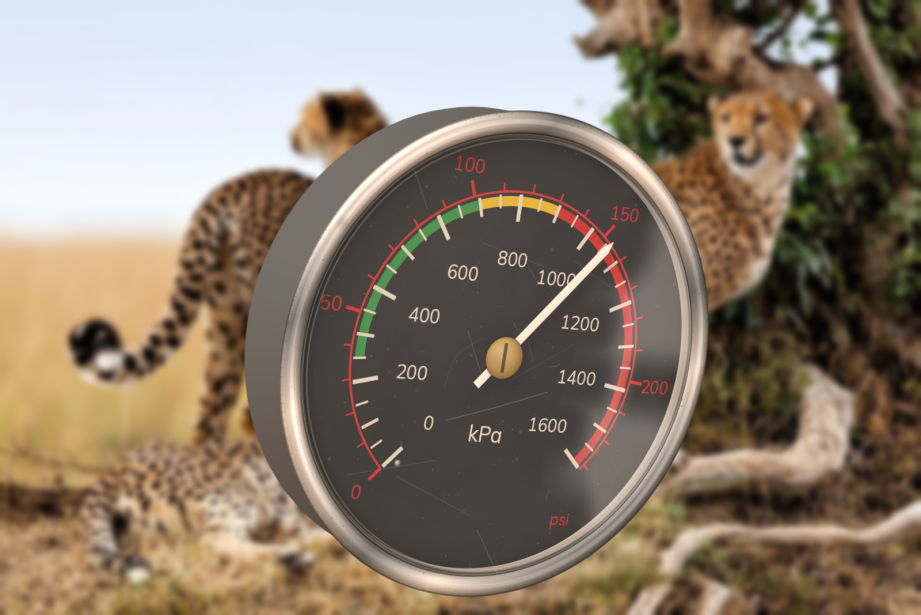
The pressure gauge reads kPa 1050
